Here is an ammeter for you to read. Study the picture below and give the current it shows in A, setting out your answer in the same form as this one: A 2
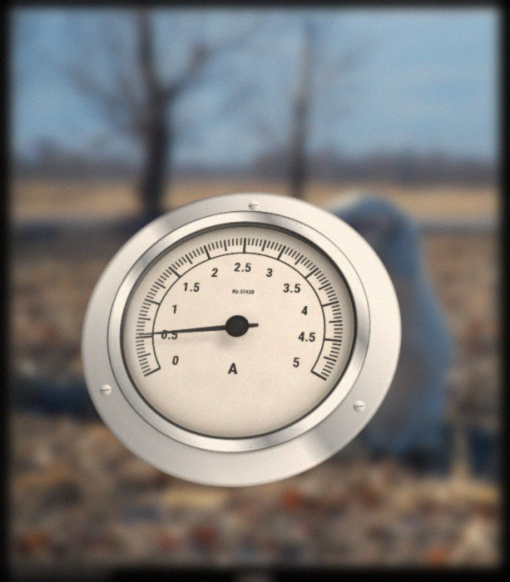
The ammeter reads A 0.5
